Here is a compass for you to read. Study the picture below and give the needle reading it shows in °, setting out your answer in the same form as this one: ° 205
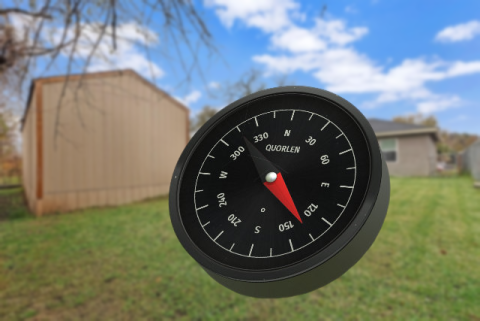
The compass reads ° 135
